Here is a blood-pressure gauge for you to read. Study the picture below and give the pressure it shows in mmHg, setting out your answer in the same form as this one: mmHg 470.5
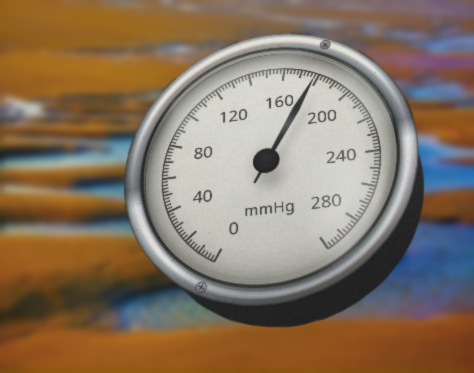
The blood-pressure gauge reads mmHg 180
